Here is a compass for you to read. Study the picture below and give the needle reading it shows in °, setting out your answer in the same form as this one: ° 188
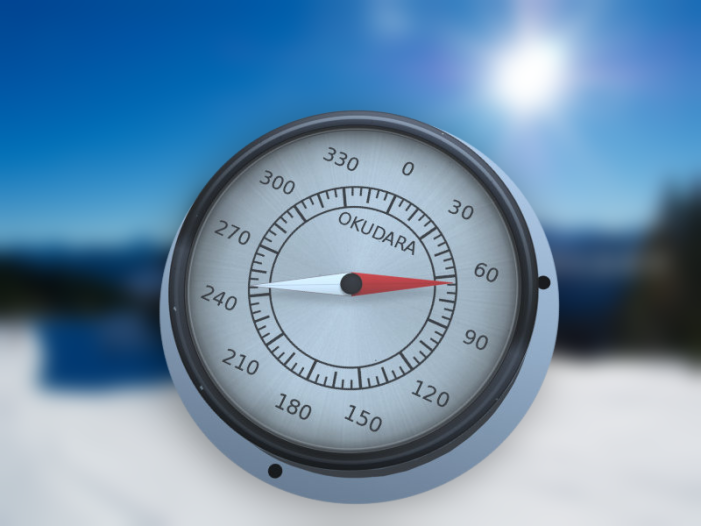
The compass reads ° 65
